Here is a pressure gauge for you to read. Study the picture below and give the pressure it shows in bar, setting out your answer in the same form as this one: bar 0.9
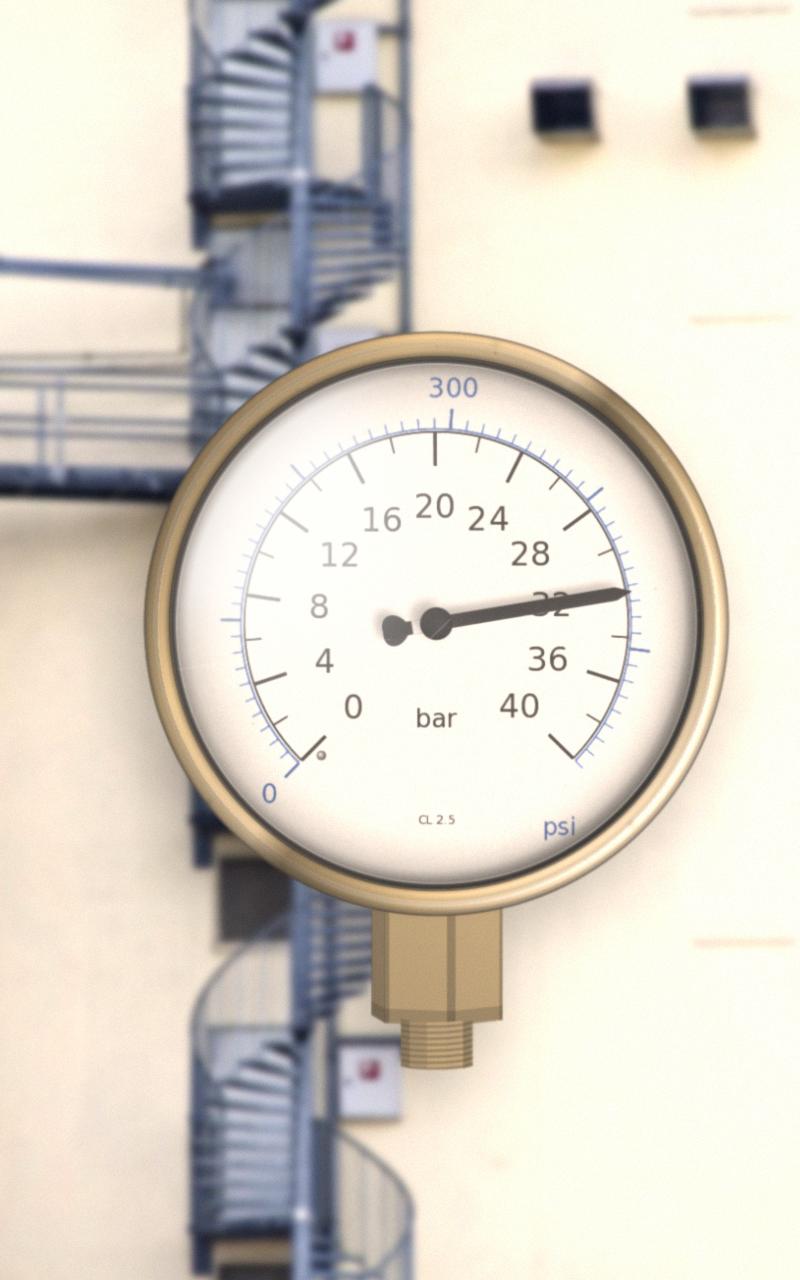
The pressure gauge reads bar 32
